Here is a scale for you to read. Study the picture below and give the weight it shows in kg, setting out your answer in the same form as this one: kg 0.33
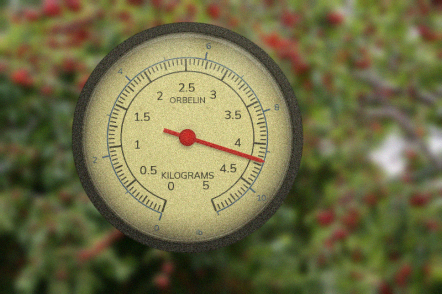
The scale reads kg 4.2
